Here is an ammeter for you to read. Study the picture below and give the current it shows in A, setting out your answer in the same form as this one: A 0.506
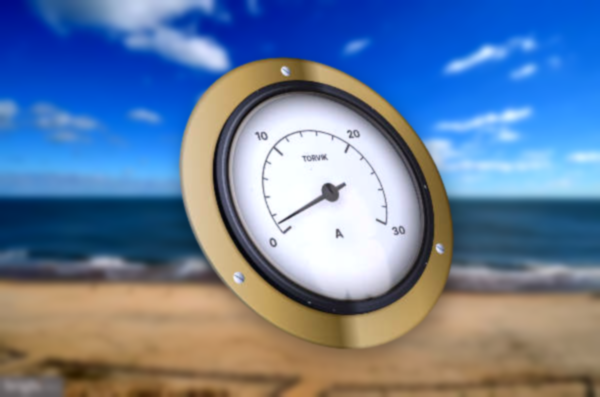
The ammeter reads A 1
